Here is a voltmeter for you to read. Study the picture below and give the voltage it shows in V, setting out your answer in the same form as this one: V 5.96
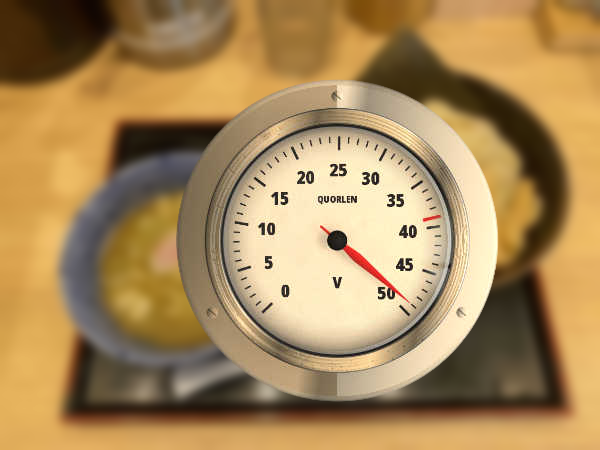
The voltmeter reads V 49
